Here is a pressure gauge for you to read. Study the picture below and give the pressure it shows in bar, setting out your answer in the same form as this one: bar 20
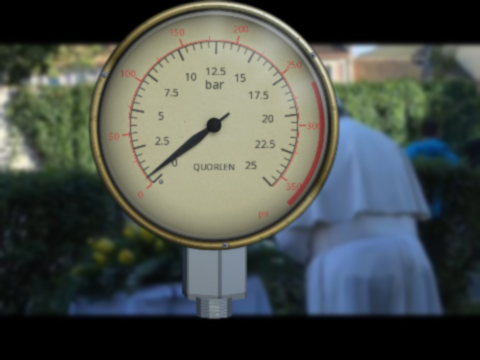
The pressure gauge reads bar 0.5
